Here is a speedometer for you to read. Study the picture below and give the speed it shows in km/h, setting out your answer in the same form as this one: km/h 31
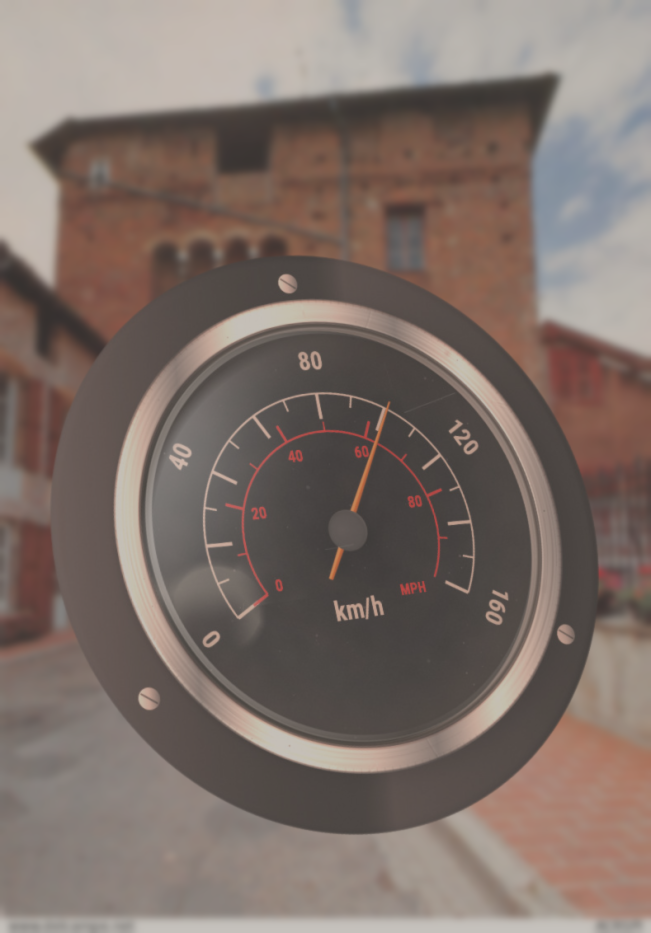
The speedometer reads km/h 100
